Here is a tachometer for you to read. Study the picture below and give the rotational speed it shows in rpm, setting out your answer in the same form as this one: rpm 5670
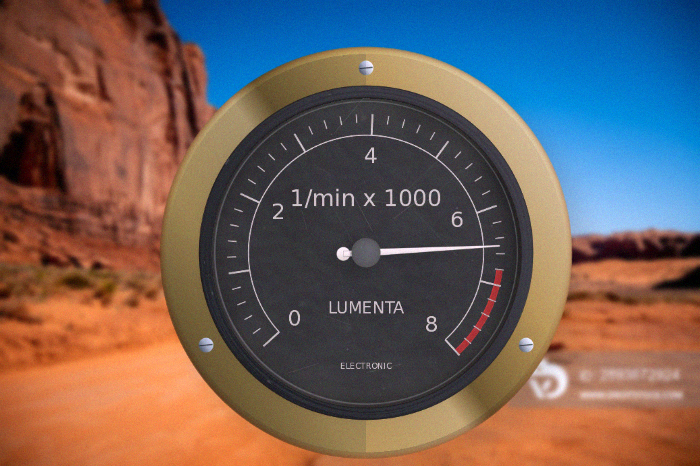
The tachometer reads rpm 6500
